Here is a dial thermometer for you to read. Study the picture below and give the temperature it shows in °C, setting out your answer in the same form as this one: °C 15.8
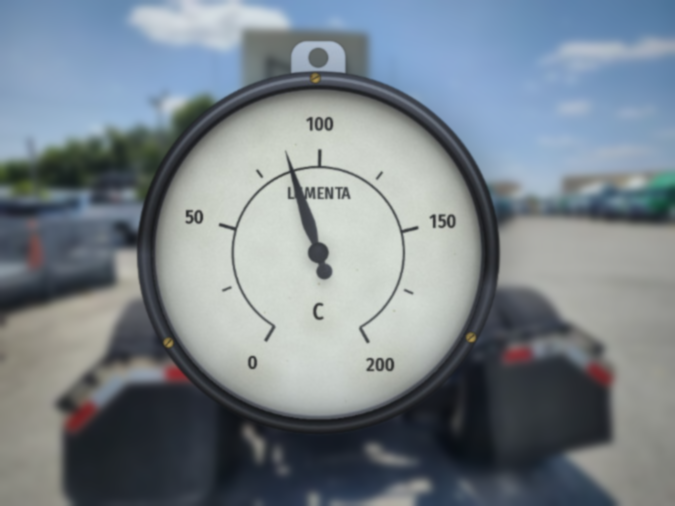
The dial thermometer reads °C 87.5
